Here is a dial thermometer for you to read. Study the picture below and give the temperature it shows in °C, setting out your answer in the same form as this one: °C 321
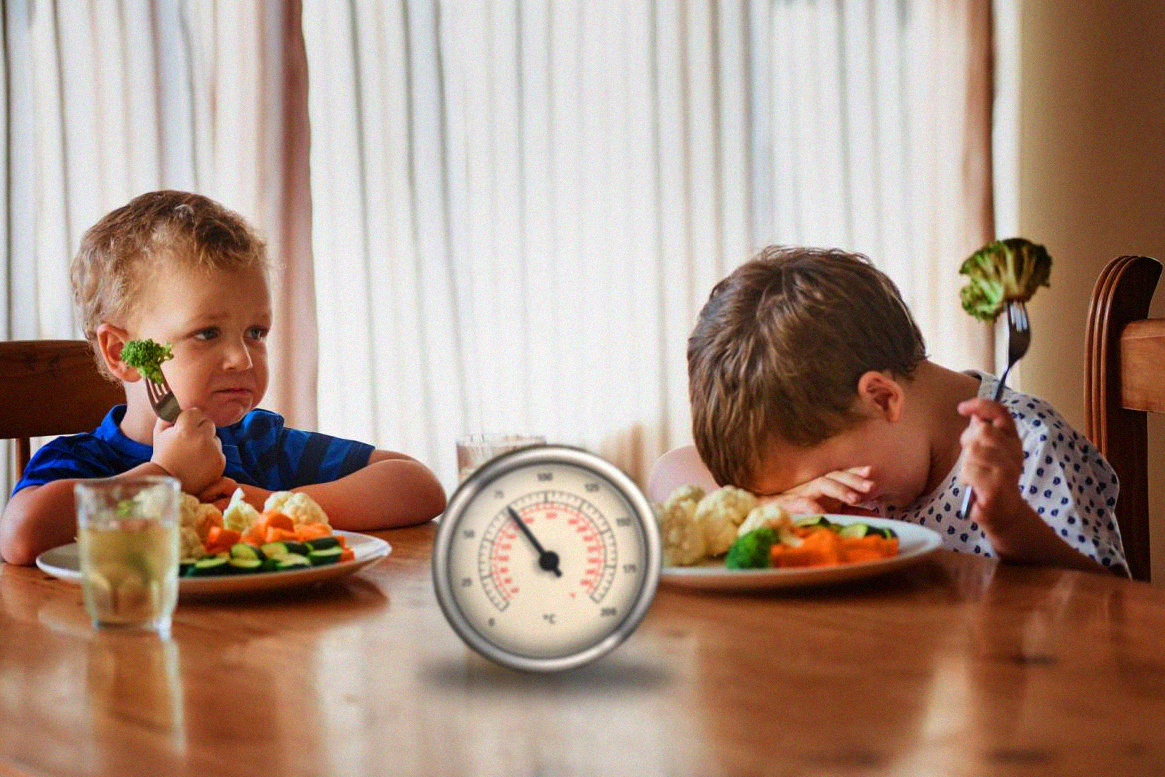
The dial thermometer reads °C 75
